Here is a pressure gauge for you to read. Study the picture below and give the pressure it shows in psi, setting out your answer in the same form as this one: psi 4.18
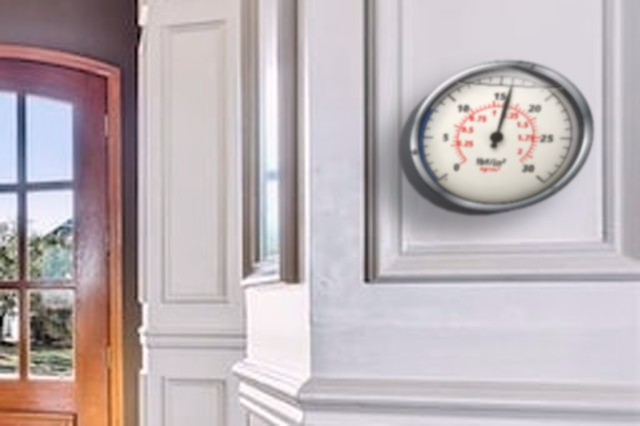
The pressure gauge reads psi 16
